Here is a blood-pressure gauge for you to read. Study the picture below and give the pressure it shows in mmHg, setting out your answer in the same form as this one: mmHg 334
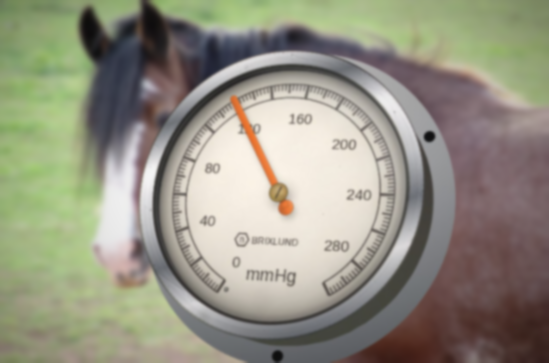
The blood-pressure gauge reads mmHg 120
